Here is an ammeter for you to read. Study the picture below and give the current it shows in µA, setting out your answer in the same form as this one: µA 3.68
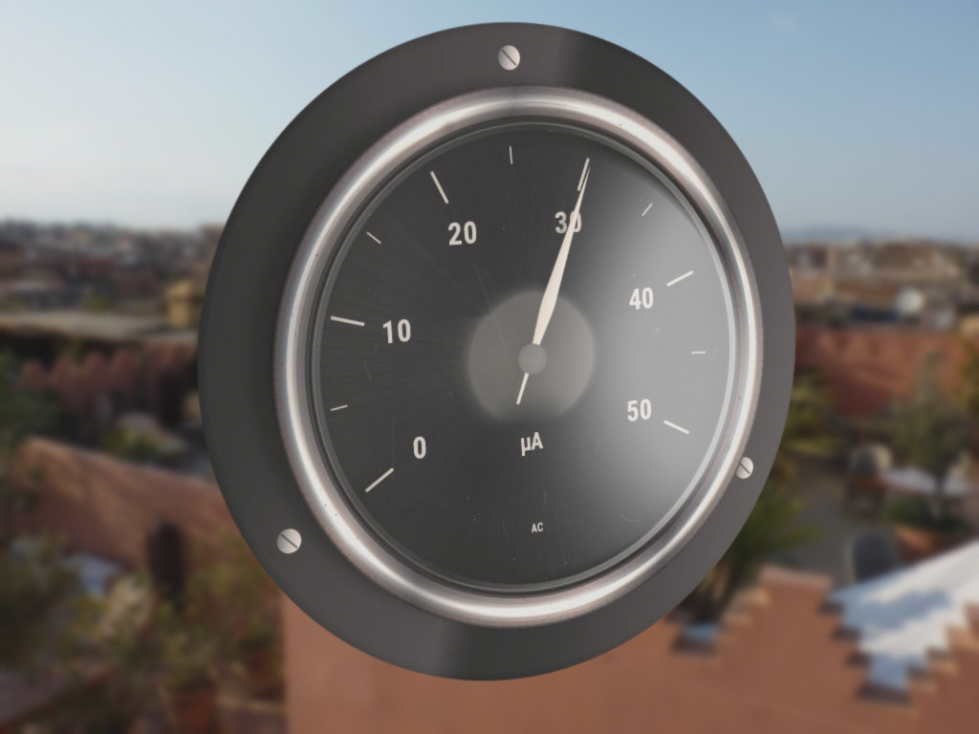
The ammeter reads µA 30
